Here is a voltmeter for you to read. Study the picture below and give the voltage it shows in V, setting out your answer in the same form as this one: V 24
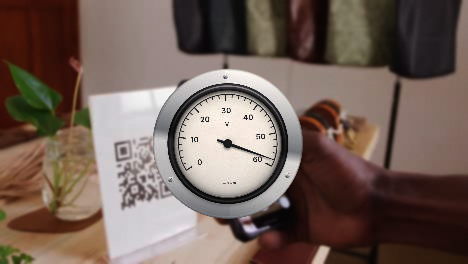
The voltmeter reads V 58
